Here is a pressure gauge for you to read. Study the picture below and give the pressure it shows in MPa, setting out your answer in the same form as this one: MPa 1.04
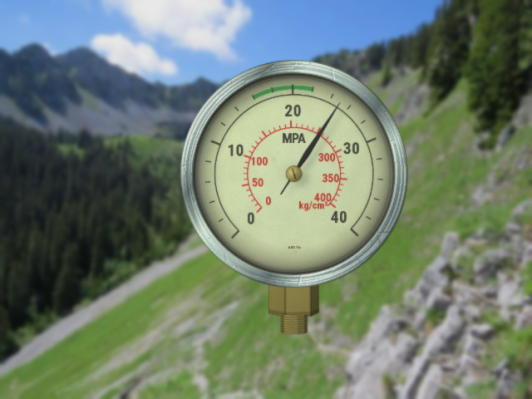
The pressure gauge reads MPa 25
